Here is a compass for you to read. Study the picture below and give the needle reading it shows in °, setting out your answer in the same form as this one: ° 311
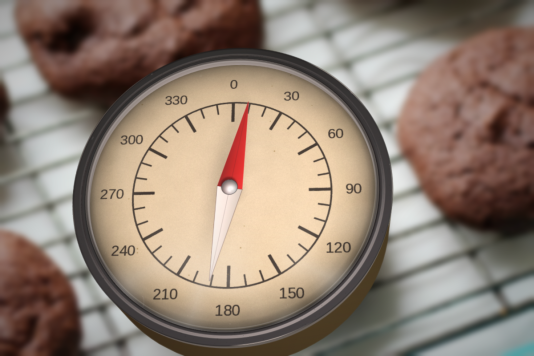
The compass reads ° 10
